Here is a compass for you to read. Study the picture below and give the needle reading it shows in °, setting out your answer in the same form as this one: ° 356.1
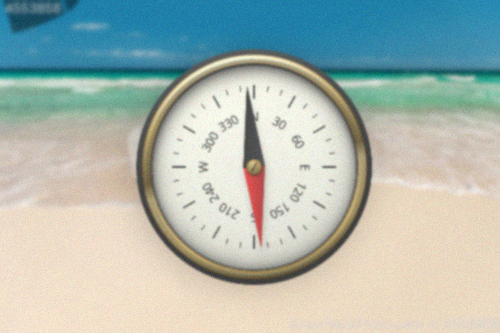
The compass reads ° 175
